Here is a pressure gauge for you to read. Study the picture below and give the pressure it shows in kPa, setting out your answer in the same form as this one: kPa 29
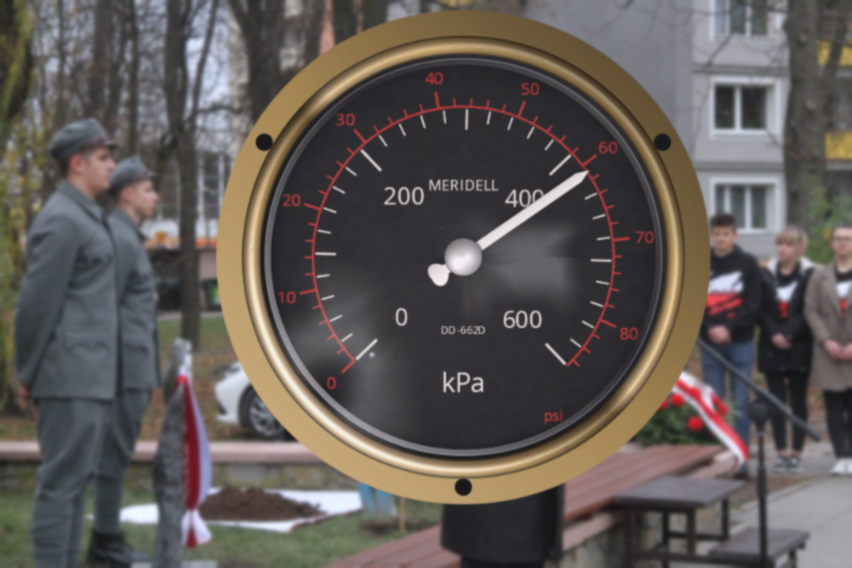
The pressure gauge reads kPa 420
